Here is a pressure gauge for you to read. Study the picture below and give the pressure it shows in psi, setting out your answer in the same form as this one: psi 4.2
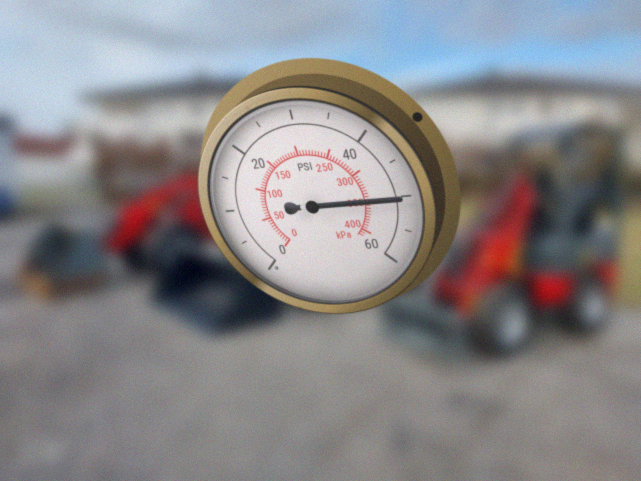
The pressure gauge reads psi 50
